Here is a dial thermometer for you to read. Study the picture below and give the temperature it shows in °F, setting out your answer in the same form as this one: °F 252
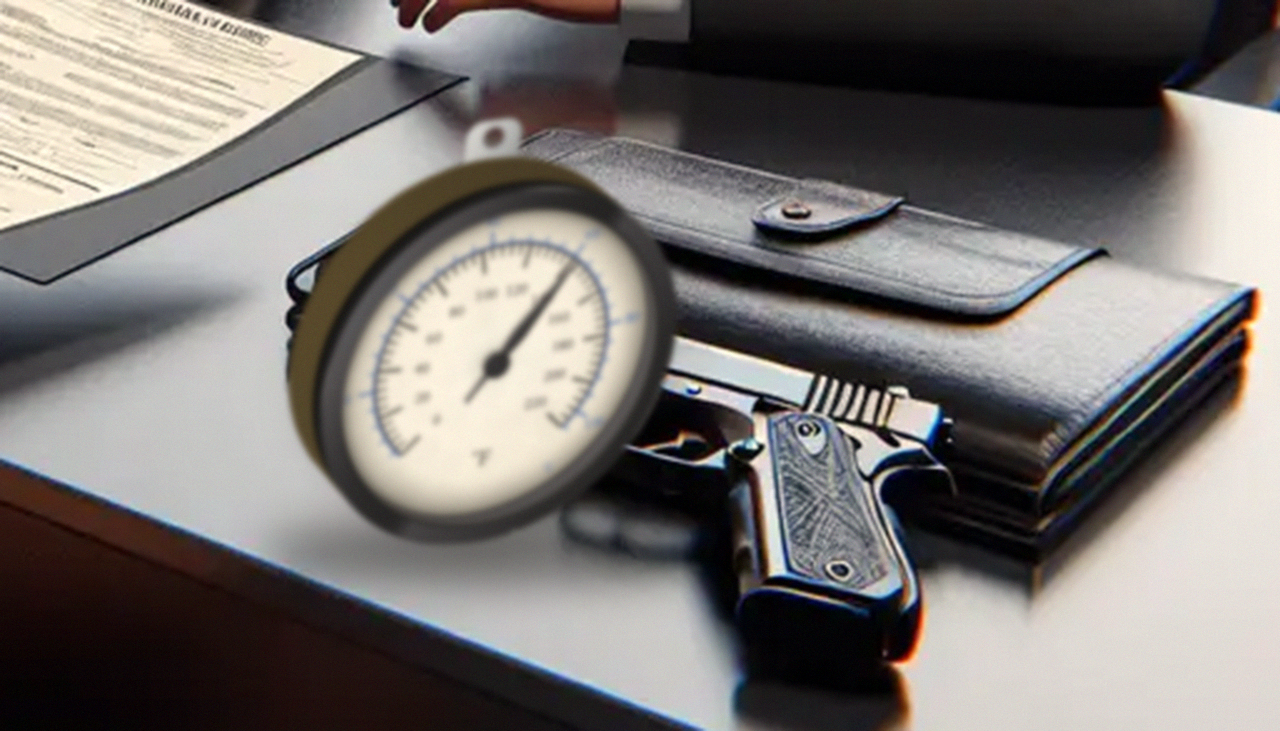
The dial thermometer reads °F 140
